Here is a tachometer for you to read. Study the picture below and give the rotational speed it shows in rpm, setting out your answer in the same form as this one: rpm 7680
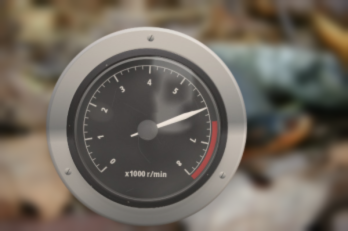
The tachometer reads rpm 6000
